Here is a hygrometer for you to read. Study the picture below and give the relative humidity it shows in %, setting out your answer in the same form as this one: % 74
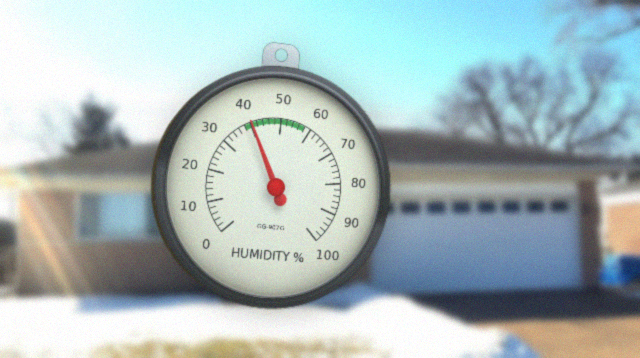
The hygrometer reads % 40
